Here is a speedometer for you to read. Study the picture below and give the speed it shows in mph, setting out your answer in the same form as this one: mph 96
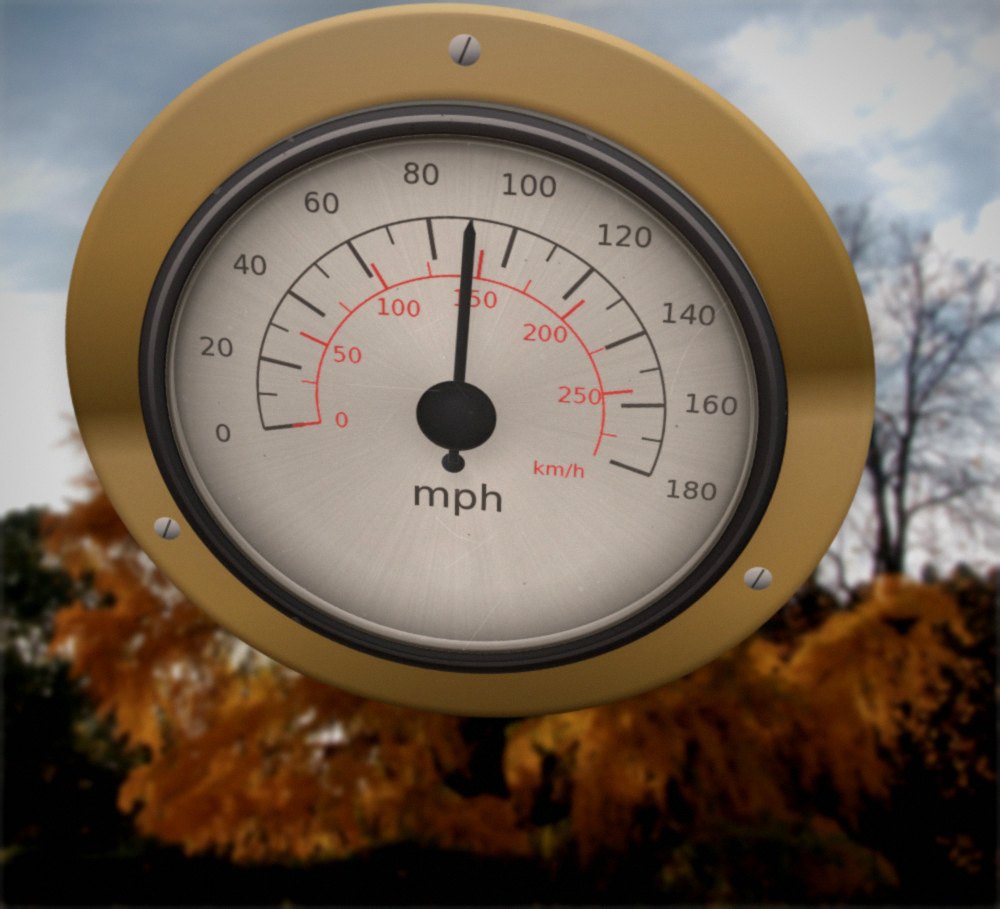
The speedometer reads mph 90
